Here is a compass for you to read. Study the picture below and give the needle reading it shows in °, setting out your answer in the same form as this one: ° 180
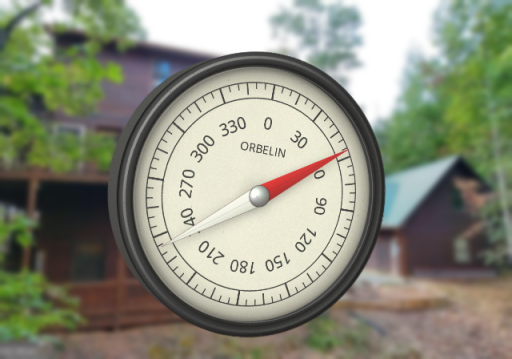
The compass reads ° 55
